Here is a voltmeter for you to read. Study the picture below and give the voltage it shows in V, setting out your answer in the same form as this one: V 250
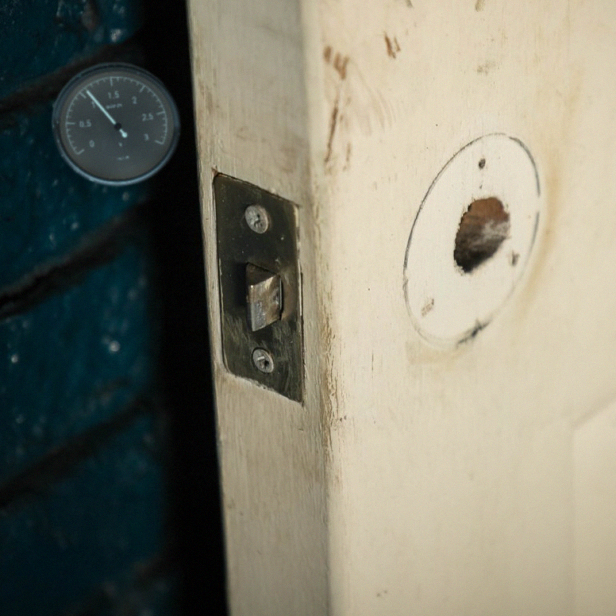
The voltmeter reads V 1.1
